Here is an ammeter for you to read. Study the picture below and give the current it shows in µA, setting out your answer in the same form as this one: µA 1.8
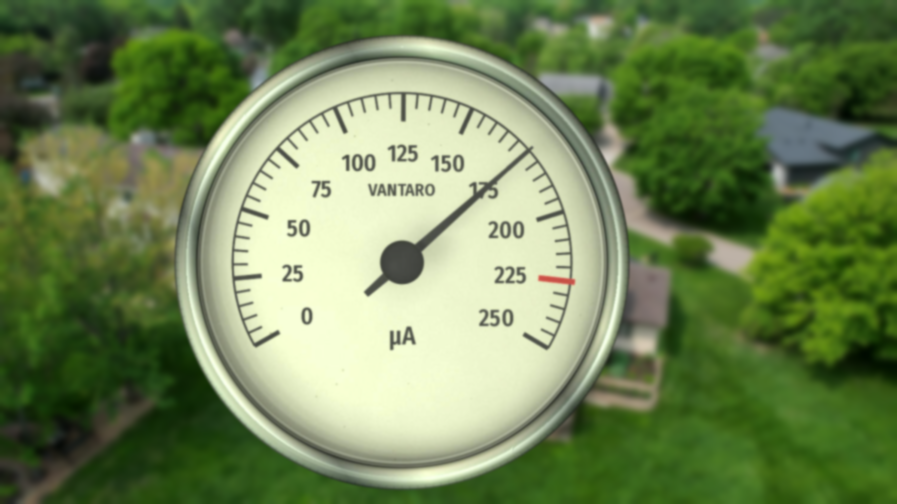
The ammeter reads µA 175
